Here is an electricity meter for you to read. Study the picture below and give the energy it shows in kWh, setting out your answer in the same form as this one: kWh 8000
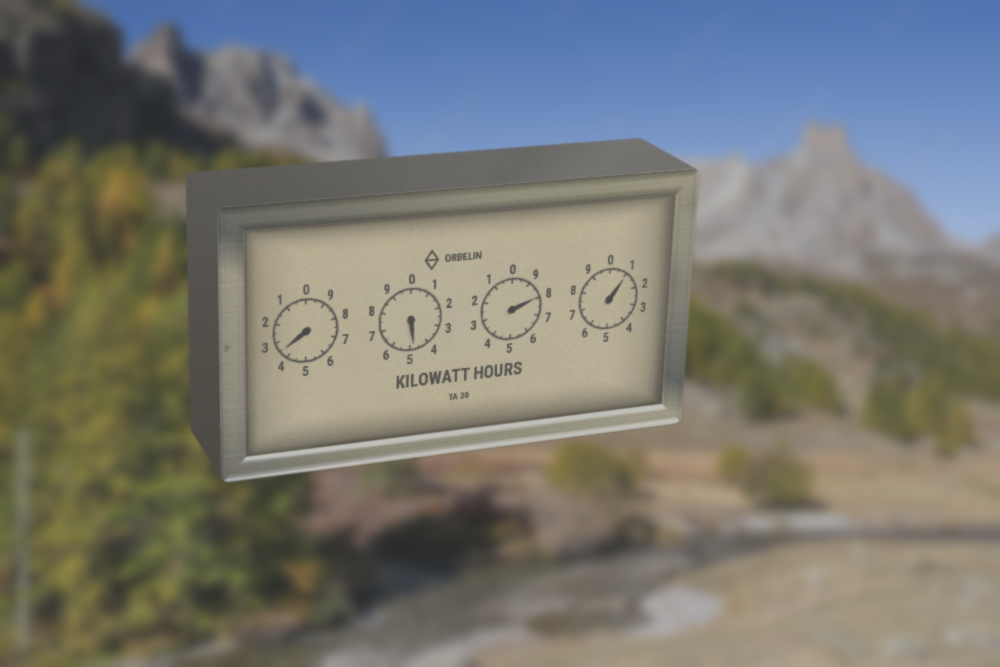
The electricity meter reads kWh 3481
